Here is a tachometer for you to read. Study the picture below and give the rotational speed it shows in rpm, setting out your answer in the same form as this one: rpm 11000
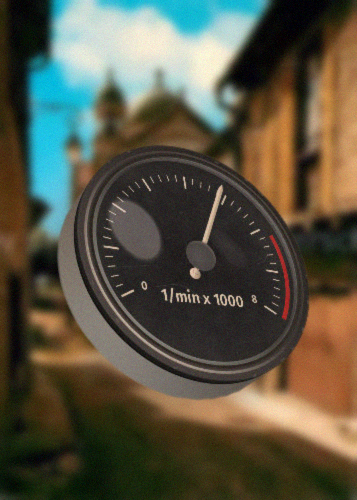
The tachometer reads rpm 4800
